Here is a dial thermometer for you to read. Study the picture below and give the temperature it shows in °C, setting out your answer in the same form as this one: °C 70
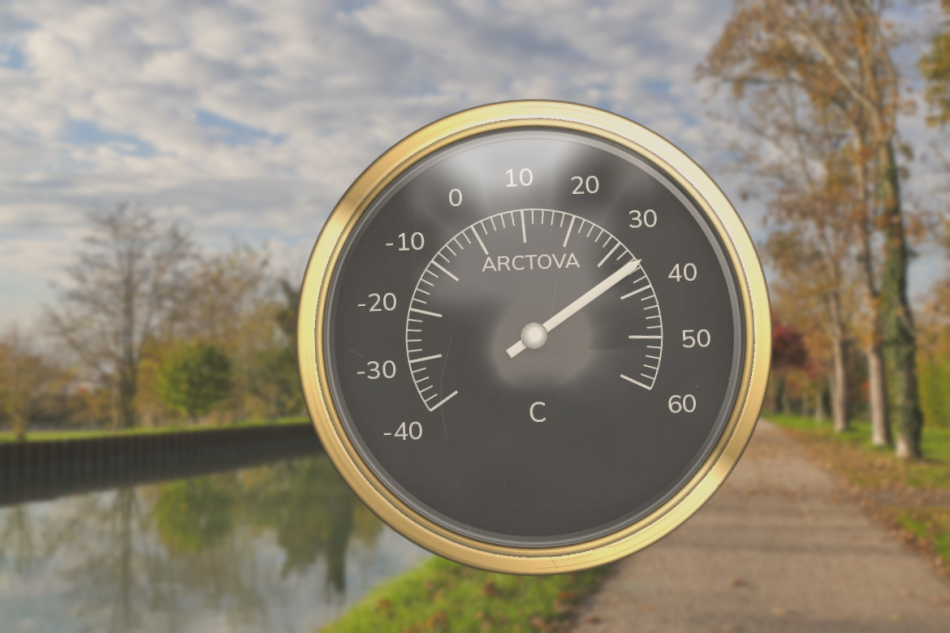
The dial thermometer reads °C 35
